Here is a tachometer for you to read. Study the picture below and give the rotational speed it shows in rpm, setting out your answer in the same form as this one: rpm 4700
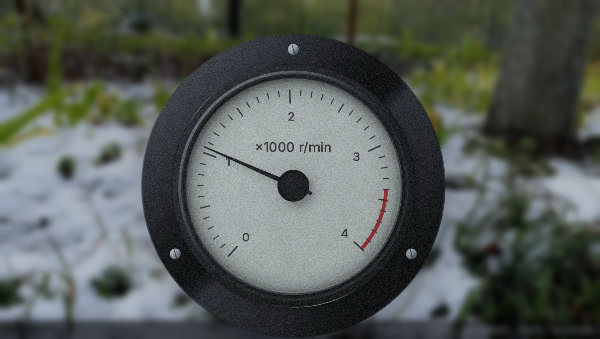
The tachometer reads rpm 1050
